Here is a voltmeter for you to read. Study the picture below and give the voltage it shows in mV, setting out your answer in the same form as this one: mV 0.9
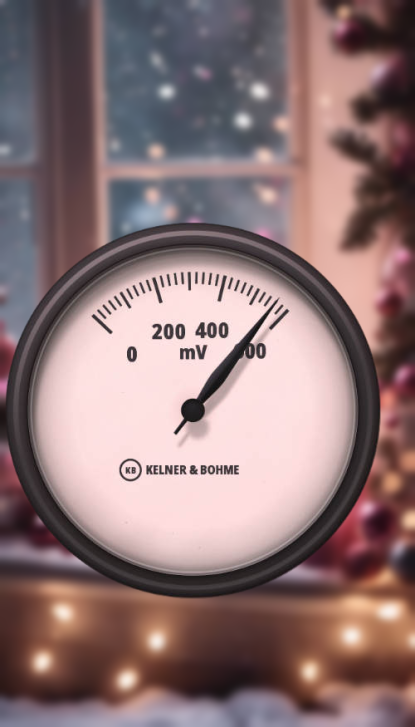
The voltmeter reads mV 560
